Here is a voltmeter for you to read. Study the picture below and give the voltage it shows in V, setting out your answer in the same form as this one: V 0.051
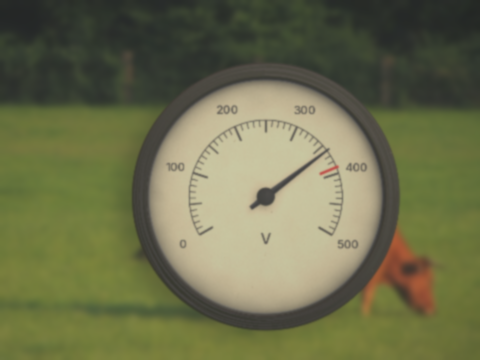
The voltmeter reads V 360
